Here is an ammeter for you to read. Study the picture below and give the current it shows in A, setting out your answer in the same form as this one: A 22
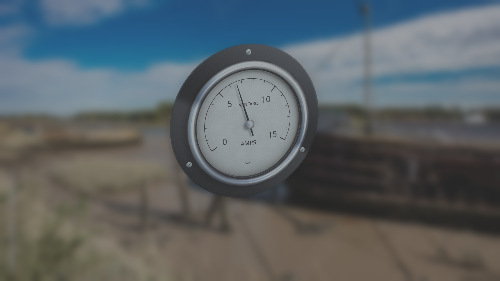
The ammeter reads A 6.5
